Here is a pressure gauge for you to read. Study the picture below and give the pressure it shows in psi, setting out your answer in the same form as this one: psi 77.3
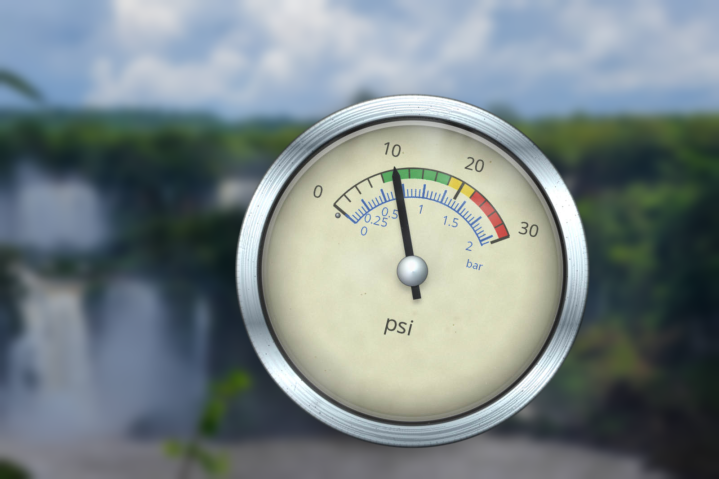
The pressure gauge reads psi 10
